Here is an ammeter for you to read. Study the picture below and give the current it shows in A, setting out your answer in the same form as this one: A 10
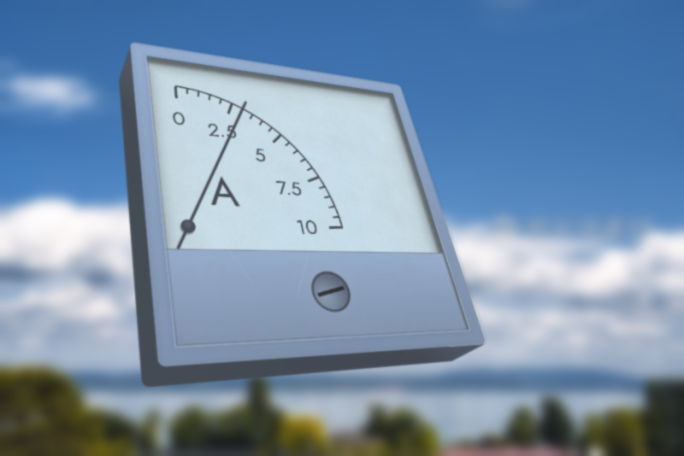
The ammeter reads A 3
